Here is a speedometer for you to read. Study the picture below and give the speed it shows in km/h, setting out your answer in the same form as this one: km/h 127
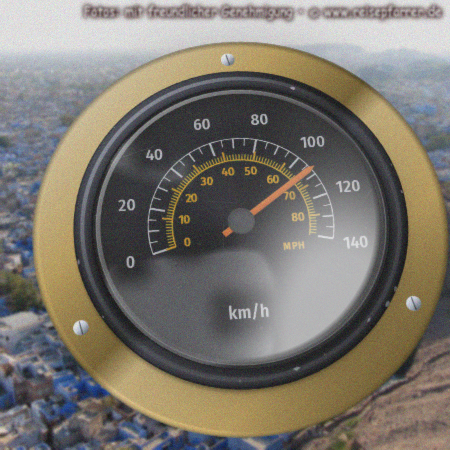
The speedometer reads km/h 107.5
